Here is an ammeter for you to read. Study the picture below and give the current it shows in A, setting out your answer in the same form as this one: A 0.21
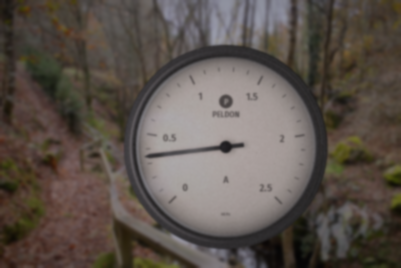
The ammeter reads A 0.35
